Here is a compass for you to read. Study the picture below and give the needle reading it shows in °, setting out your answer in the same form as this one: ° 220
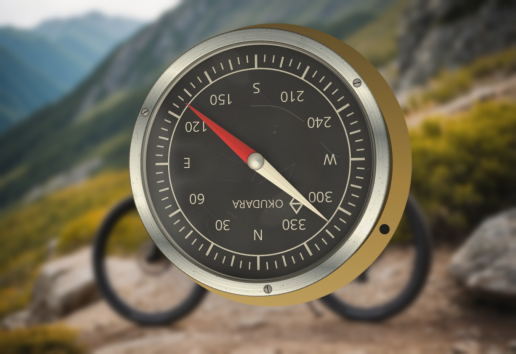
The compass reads ° 130
